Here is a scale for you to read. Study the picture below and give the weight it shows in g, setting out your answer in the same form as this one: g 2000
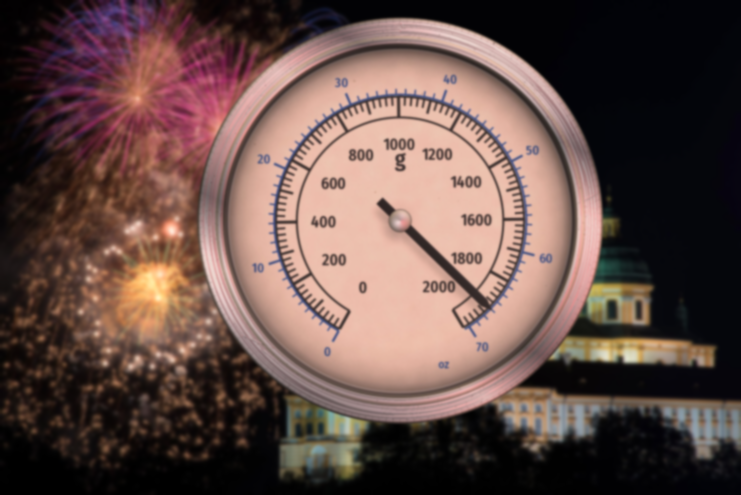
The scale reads g 1900
